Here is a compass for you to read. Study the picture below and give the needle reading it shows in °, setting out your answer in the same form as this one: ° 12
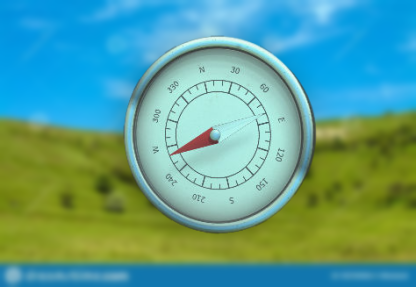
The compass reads ° 260
